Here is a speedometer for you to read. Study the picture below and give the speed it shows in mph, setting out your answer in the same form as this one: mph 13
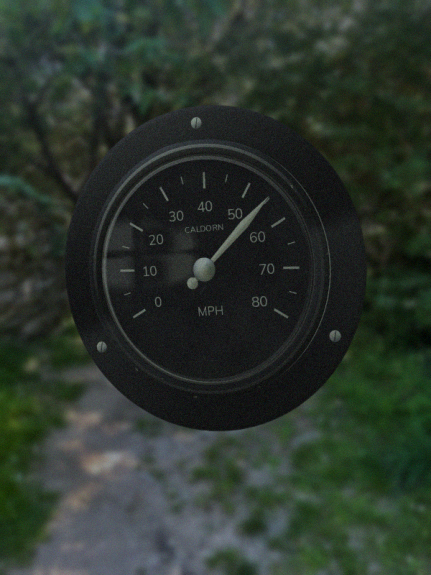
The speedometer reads mph 55
